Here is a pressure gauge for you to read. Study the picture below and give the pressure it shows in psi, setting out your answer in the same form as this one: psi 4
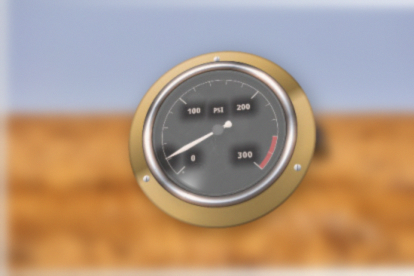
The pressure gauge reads psi 20
